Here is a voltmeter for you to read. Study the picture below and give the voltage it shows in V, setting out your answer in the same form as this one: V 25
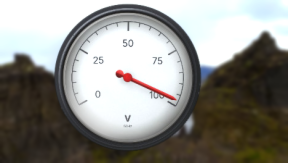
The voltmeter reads V 97.5
